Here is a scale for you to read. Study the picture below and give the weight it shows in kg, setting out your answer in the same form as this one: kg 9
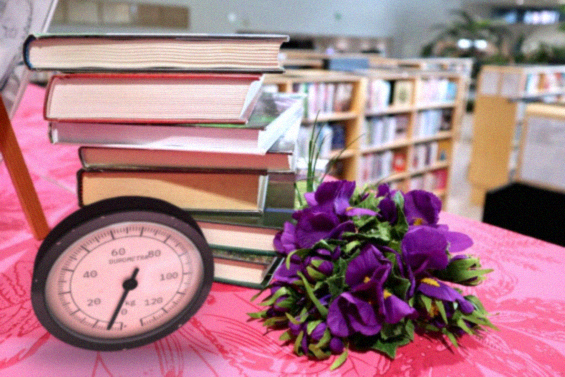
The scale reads kg 5
